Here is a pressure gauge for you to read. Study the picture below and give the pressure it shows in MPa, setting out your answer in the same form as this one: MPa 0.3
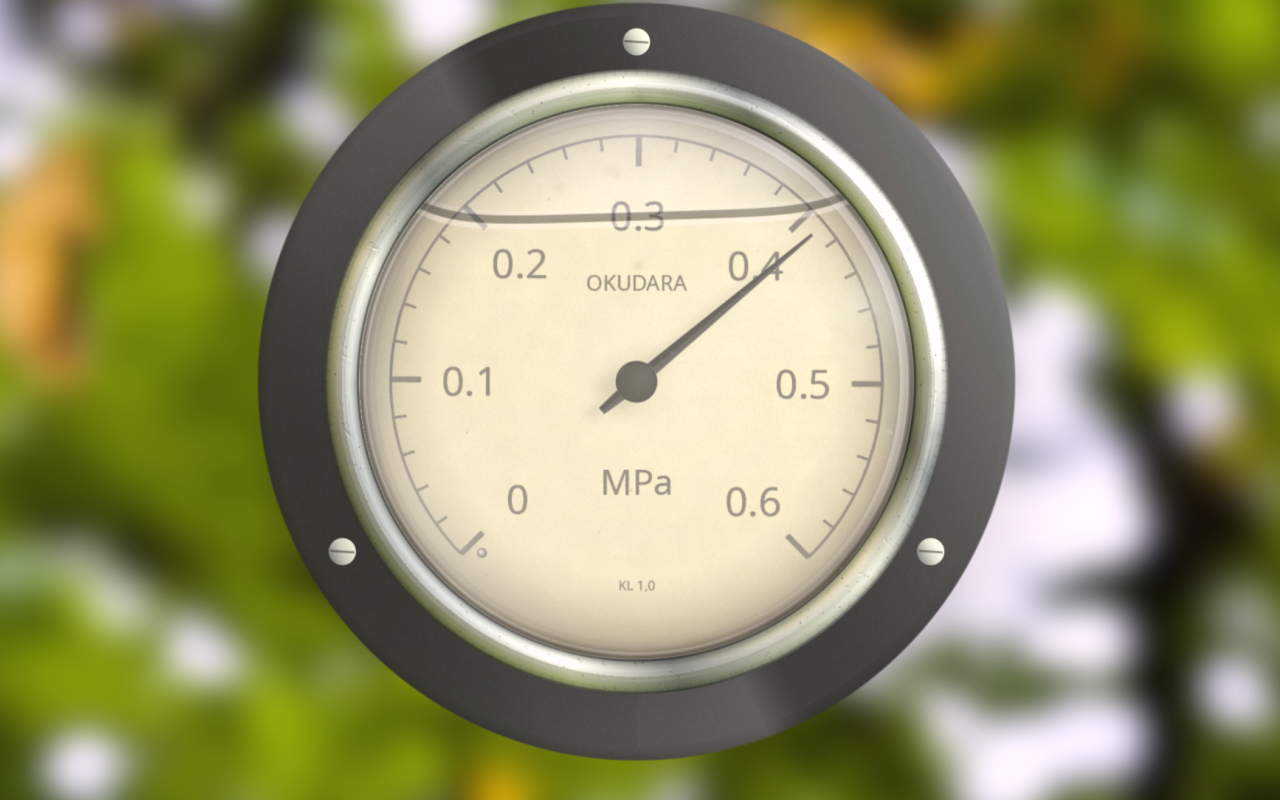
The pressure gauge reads MPa 0.41
